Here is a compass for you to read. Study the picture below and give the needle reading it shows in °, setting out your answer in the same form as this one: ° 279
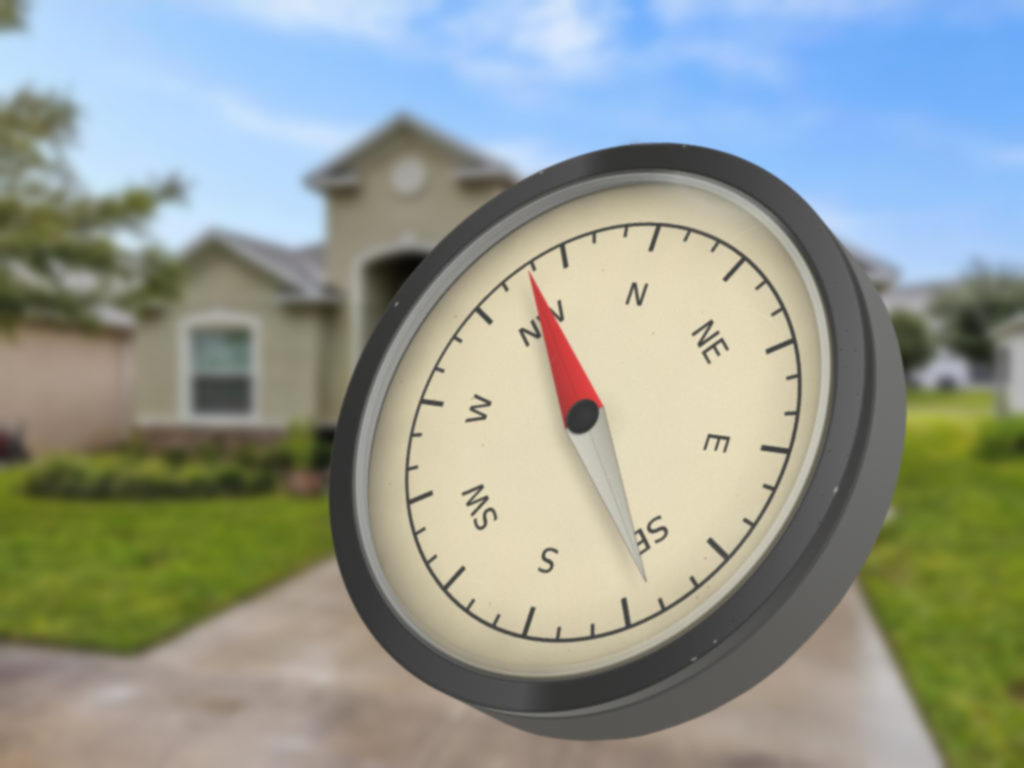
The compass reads ° 320
